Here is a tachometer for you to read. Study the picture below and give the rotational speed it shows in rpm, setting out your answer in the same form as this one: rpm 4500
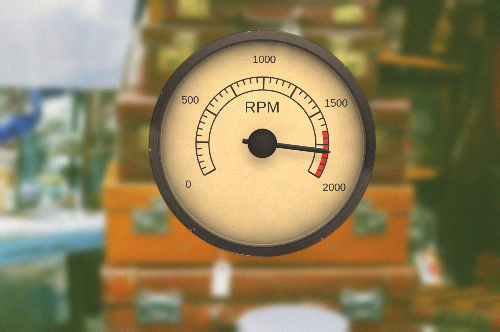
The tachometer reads rpm 1800
